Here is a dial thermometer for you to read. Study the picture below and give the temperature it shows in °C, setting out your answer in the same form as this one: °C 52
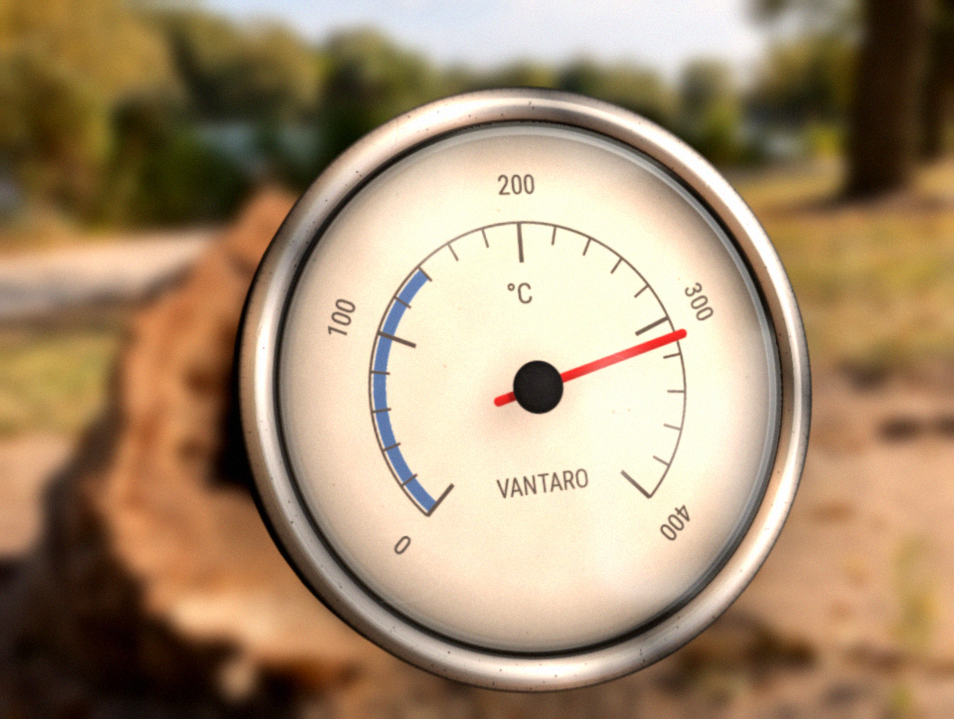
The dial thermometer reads °C 310
